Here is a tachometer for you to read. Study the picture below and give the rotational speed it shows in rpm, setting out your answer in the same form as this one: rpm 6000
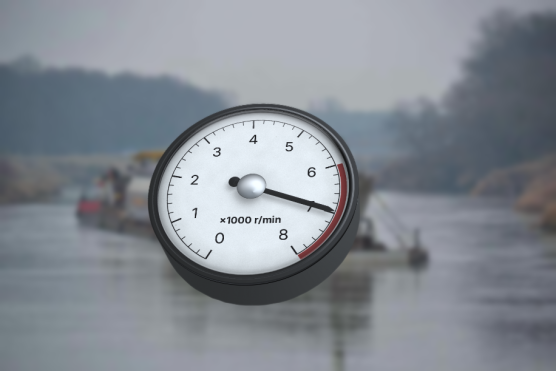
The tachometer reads rpm 7000
